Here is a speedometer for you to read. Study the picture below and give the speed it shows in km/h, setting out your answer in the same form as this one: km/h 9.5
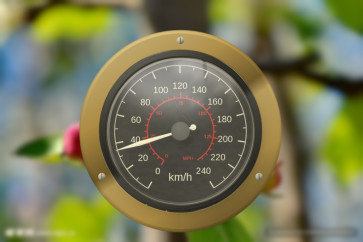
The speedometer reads km/h 35
